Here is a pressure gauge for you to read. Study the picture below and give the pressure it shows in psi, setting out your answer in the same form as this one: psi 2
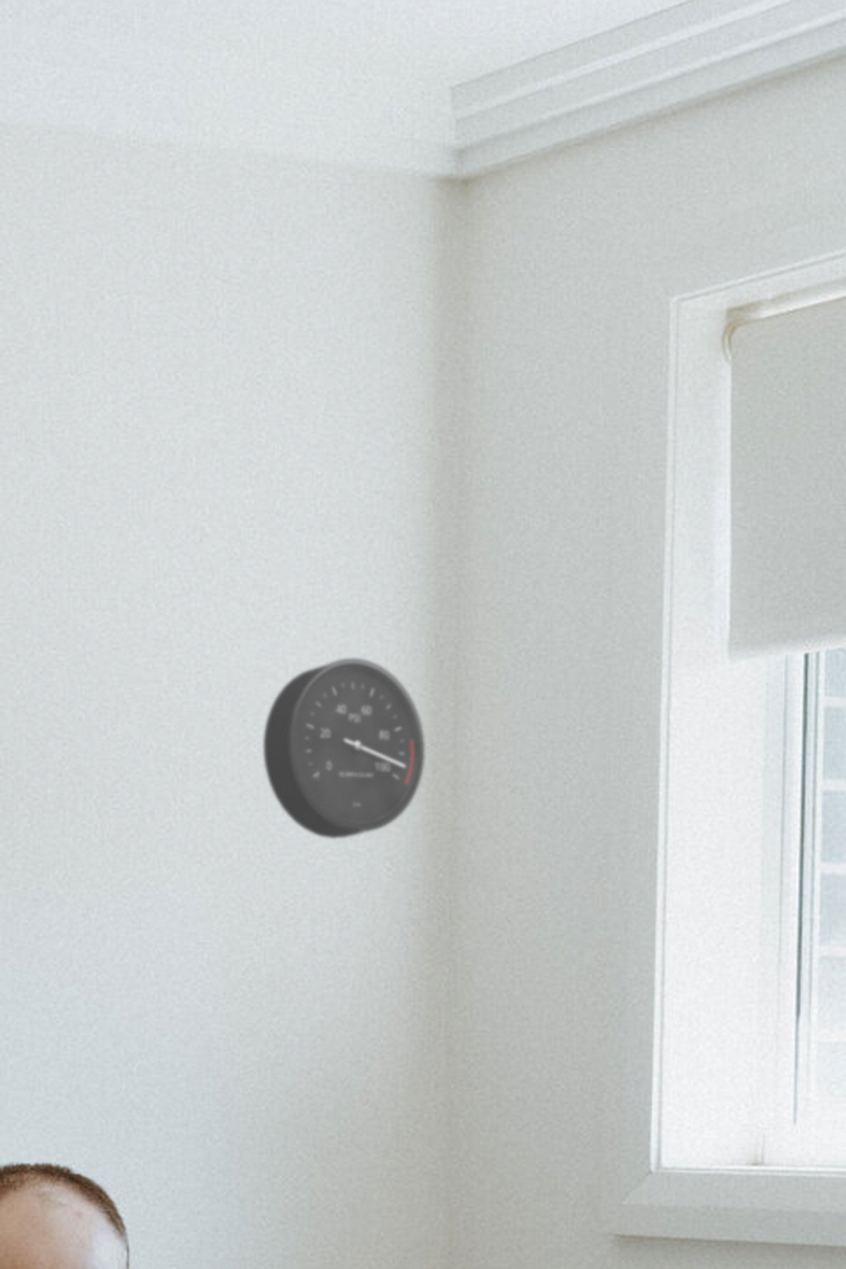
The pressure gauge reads psi 95
